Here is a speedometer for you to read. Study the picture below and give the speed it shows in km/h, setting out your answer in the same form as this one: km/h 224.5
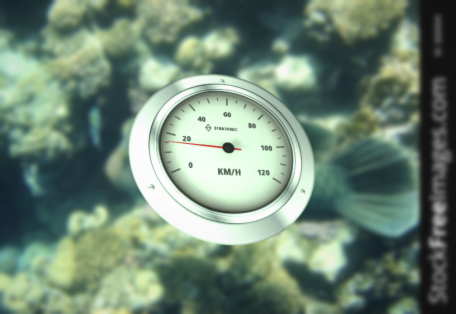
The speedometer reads km/h 15
